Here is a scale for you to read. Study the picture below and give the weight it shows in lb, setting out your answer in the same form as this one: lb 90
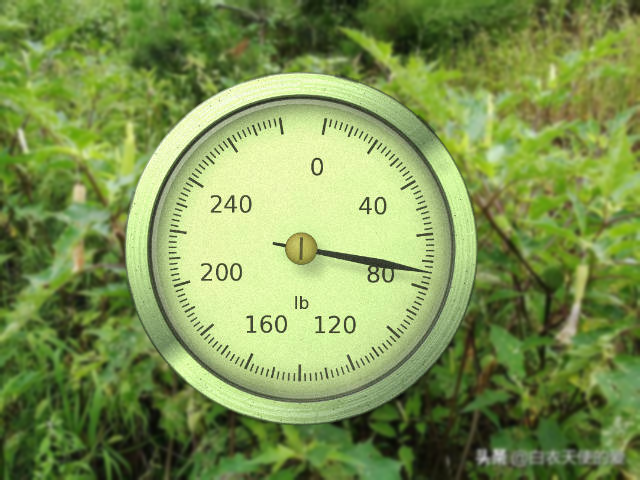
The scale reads lb 74
